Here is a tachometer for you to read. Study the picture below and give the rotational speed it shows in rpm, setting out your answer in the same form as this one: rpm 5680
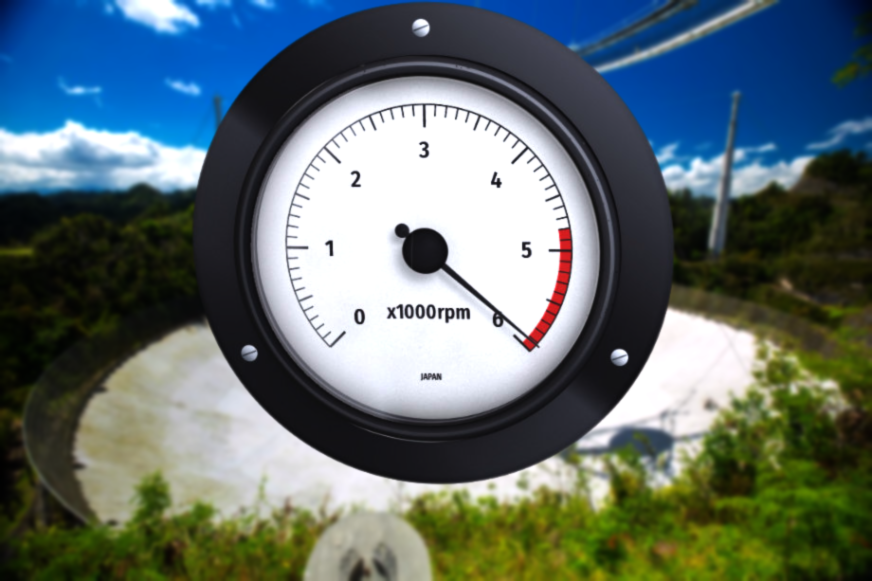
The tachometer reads rpm 5900
